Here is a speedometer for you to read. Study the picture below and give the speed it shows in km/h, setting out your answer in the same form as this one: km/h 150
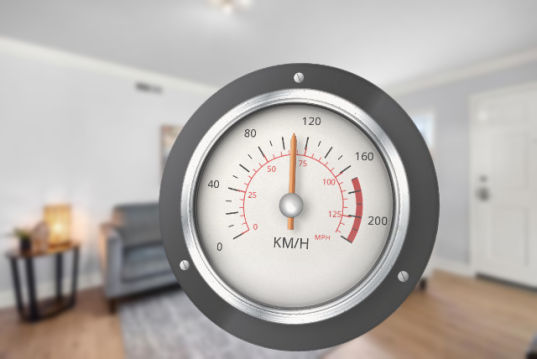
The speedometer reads km/h 110
